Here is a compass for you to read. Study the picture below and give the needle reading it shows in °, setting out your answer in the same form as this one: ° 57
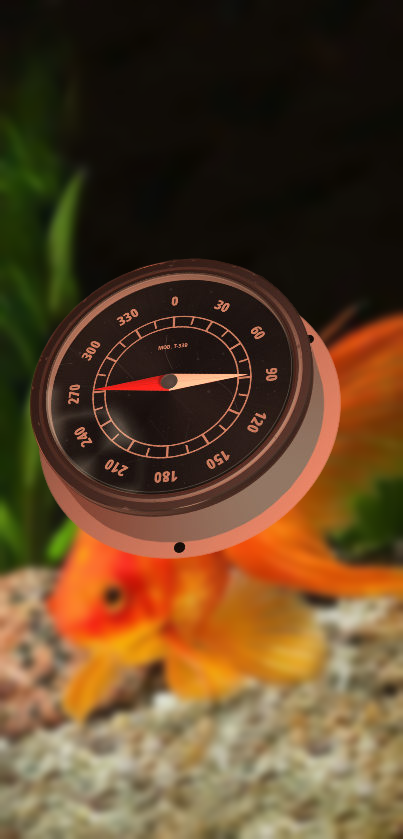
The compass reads ° 270
